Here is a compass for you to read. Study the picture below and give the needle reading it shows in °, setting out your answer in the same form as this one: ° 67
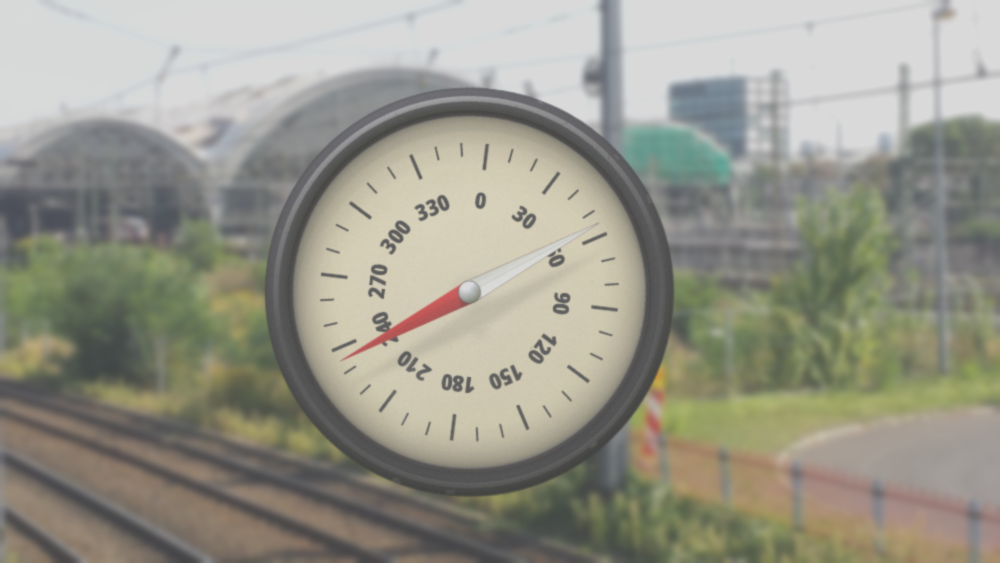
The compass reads ° 235
